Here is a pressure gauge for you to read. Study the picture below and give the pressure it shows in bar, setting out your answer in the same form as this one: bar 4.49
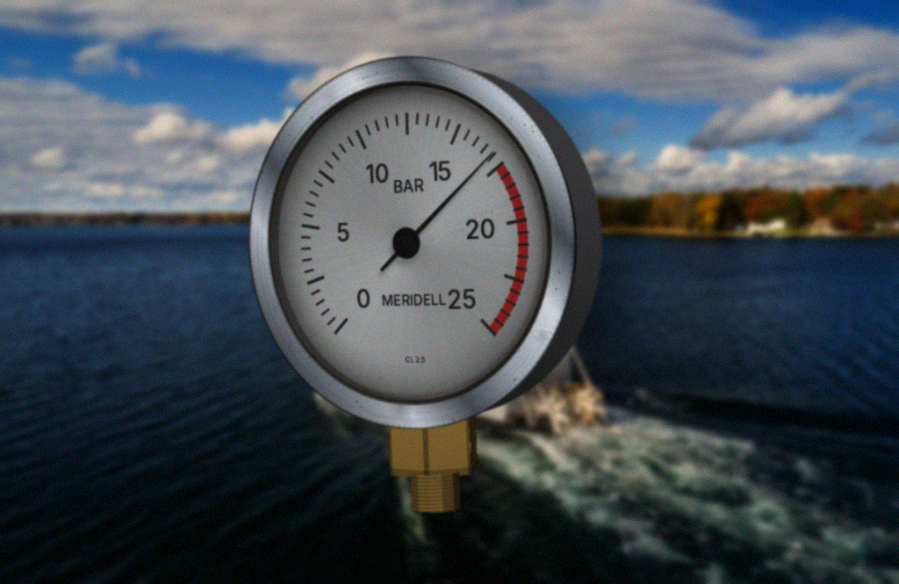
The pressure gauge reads bar 17
